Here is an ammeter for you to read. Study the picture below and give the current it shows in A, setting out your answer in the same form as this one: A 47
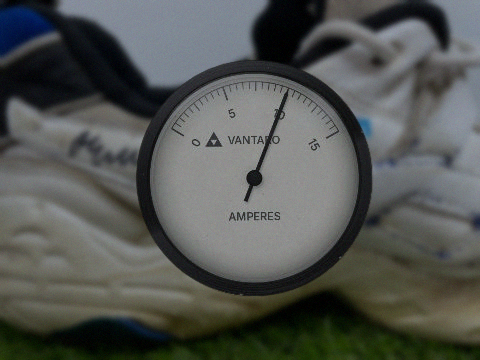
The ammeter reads A 10
